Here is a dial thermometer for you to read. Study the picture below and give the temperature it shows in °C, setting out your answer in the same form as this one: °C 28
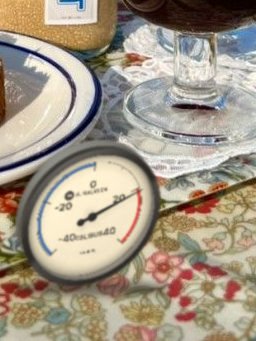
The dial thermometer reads °C 20
